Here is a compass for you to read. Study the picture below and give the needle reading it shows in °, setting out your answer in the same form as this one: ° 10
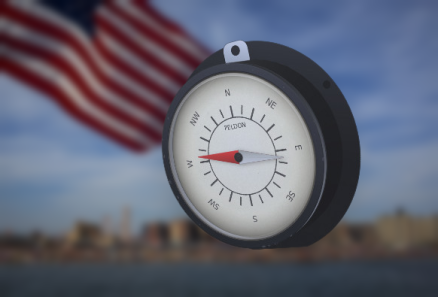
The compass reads ° 277.5
